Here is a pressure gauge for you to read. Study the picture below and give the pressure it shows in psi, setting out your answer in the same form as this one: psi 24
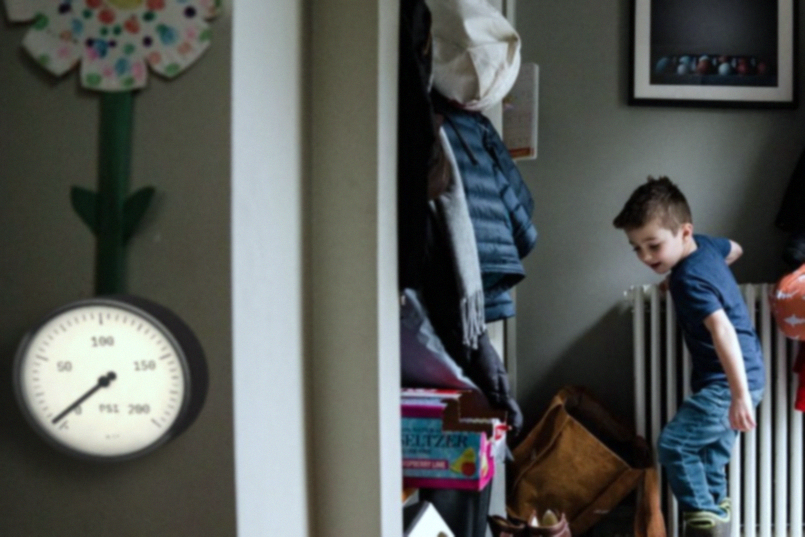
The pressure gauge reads psi 5
